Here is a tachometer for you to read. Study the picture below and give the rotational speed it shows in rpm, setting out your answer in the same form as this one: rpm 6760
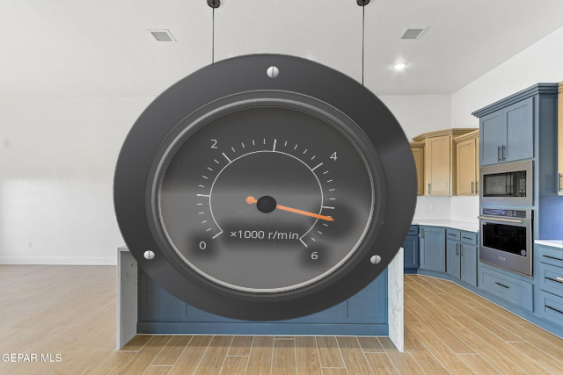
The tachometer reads rpm 5200
